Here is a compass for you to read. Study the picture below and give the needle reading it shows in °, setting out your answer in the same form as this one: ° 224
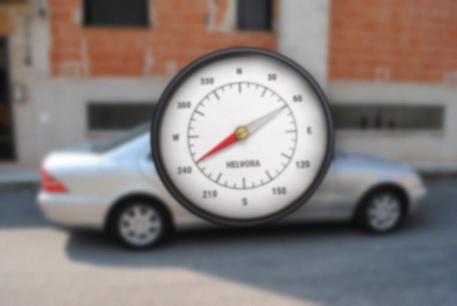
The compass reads ° 240
